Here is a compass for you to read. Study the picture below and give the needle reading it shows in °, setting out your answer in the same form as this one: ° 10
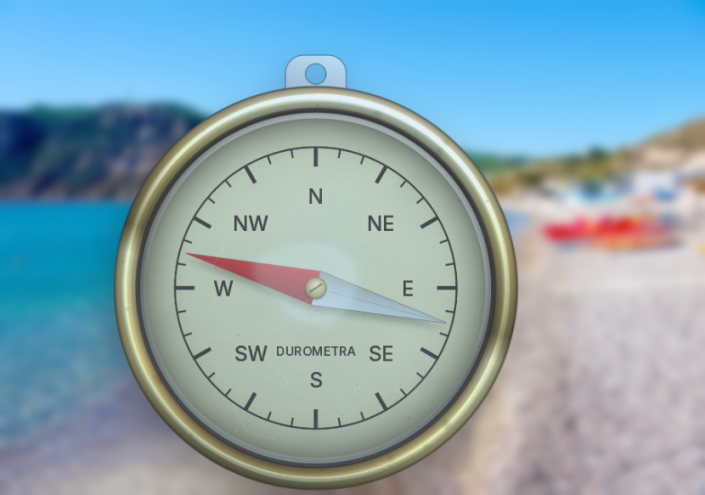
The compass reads ° 285
